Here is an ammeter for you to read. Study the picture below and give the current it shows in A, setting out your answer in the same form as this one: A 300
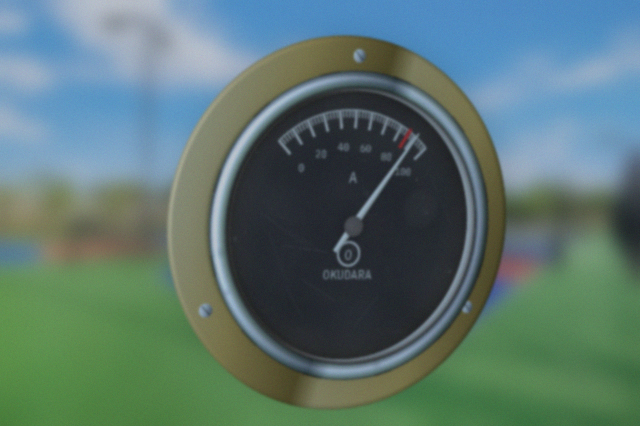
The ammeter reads A 90
